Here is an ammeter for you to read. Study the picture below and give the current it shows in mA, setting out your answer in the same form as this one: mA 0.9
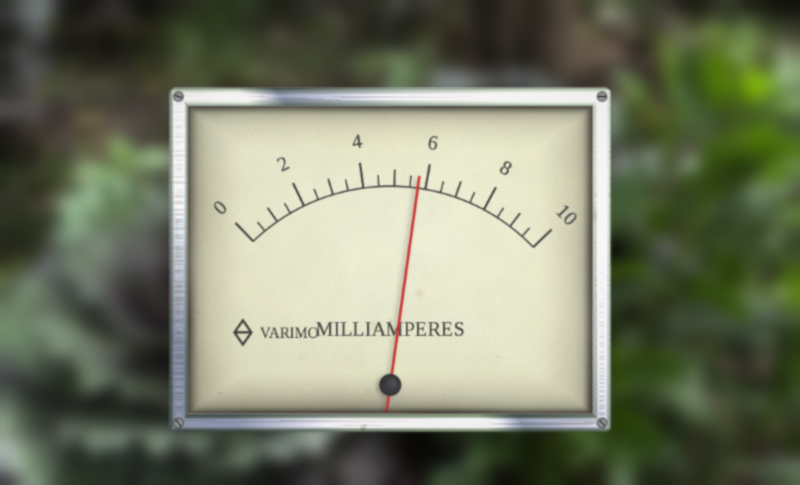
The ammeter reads mA 5.75
